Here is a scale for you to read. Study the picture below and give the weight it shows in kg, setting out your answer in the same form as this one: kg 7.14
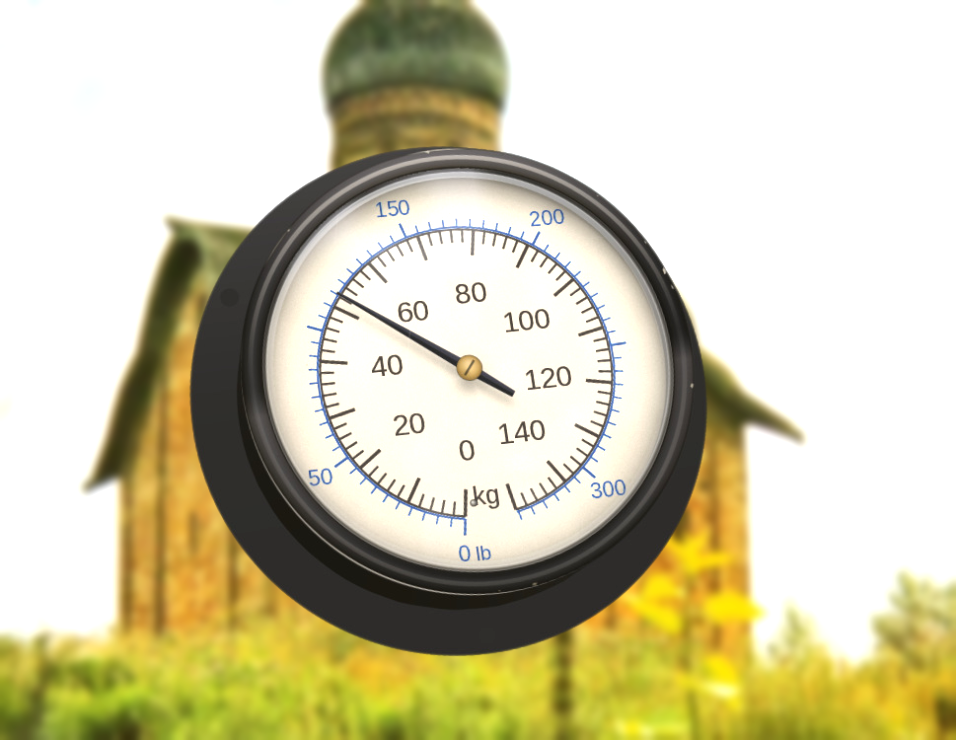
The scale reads kg 52
